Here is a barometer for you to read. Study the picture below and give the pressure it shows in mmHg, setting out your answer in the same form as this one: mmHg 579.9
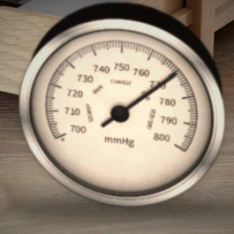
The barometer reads mmHg 770
